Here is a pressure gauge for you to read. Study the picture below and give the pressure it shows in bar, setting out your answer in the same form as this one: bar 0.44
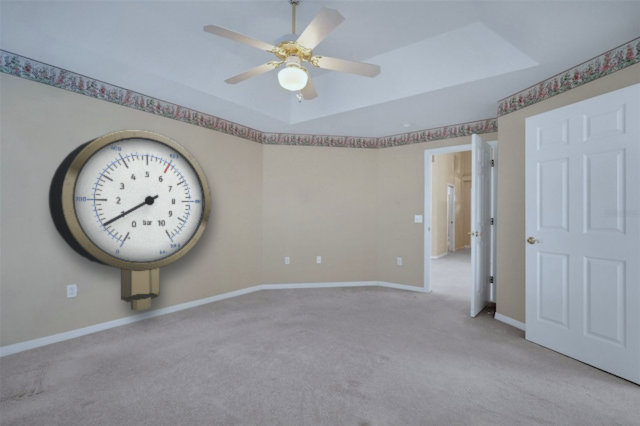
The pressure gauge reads bar 1
